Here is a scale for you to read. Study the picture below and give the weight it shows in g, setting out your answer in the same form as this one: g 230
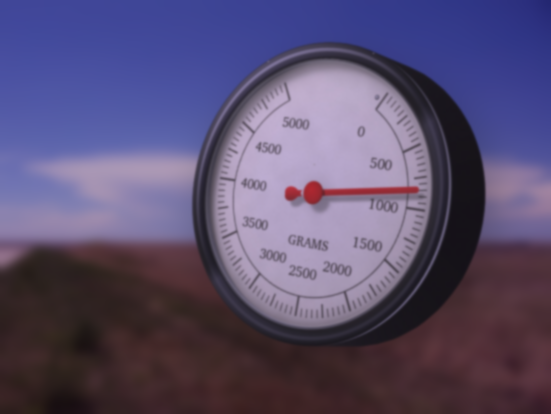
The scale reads g 850
